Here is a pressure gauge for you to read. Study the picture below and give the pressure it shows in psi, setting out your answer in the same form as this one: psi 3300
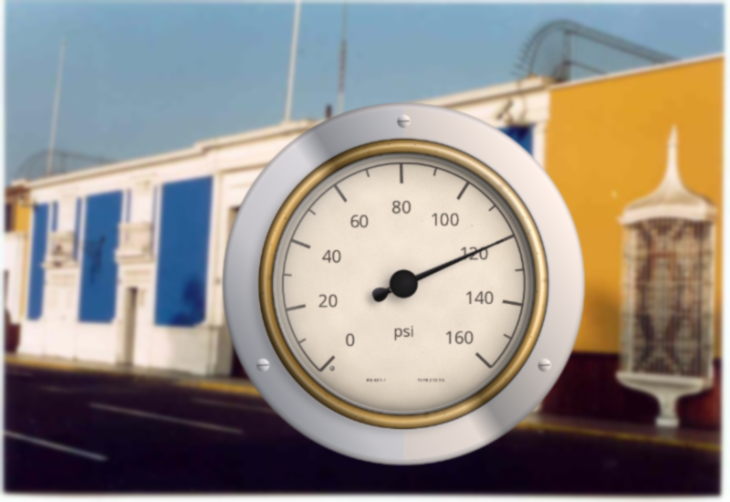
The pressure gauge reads psi 120
